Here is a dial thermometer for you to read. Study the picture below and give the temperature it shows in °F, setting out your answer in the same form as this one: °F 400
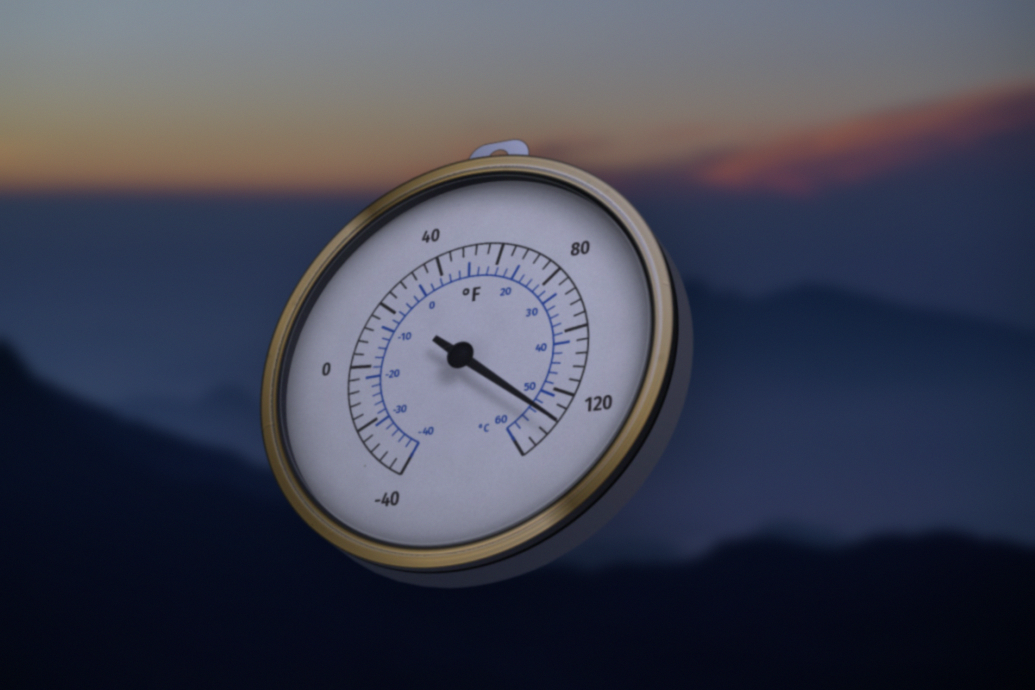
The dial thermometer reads °F 128
